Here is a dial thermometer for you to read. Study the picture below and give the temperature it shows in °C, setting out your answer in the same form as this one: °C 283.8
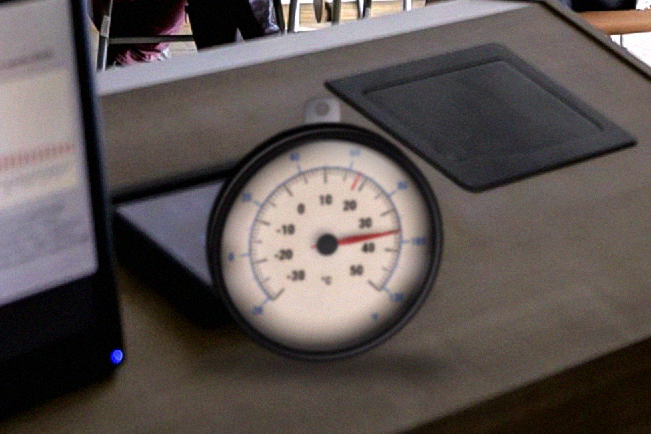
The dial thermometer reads °C 35
